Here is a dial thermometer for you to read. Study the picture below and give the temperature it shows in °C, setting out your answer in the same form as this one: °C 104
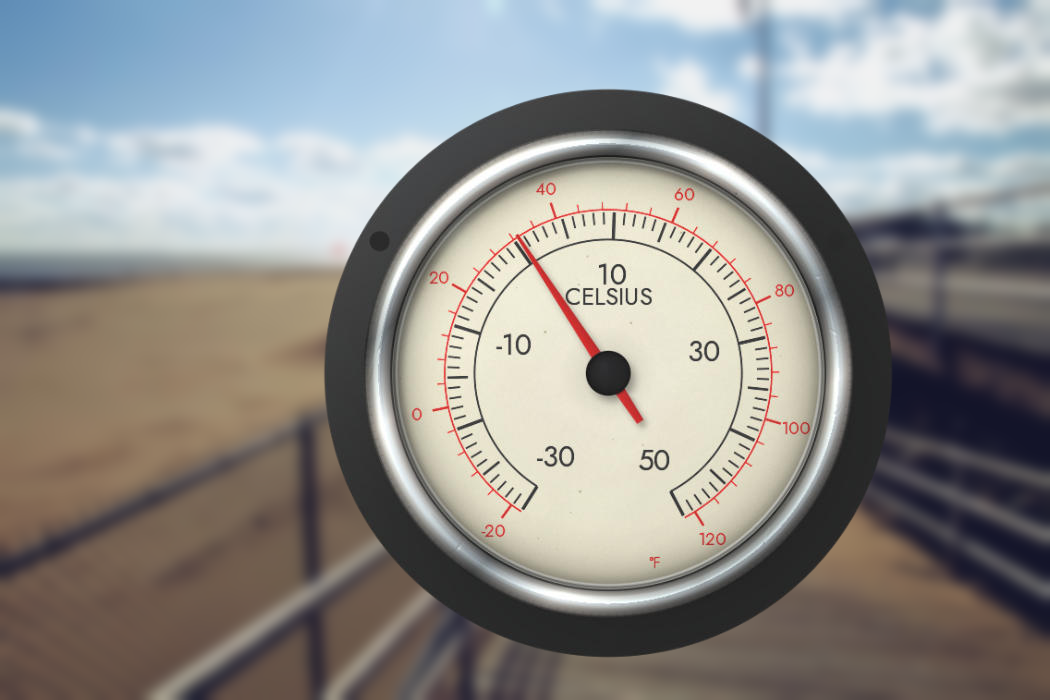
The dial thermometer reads °C 0.5
